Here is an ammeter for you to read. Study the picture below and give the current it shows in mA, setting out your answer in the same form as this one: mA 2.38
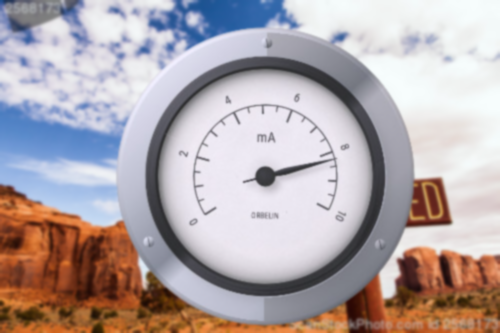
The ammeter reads mA 8.25
